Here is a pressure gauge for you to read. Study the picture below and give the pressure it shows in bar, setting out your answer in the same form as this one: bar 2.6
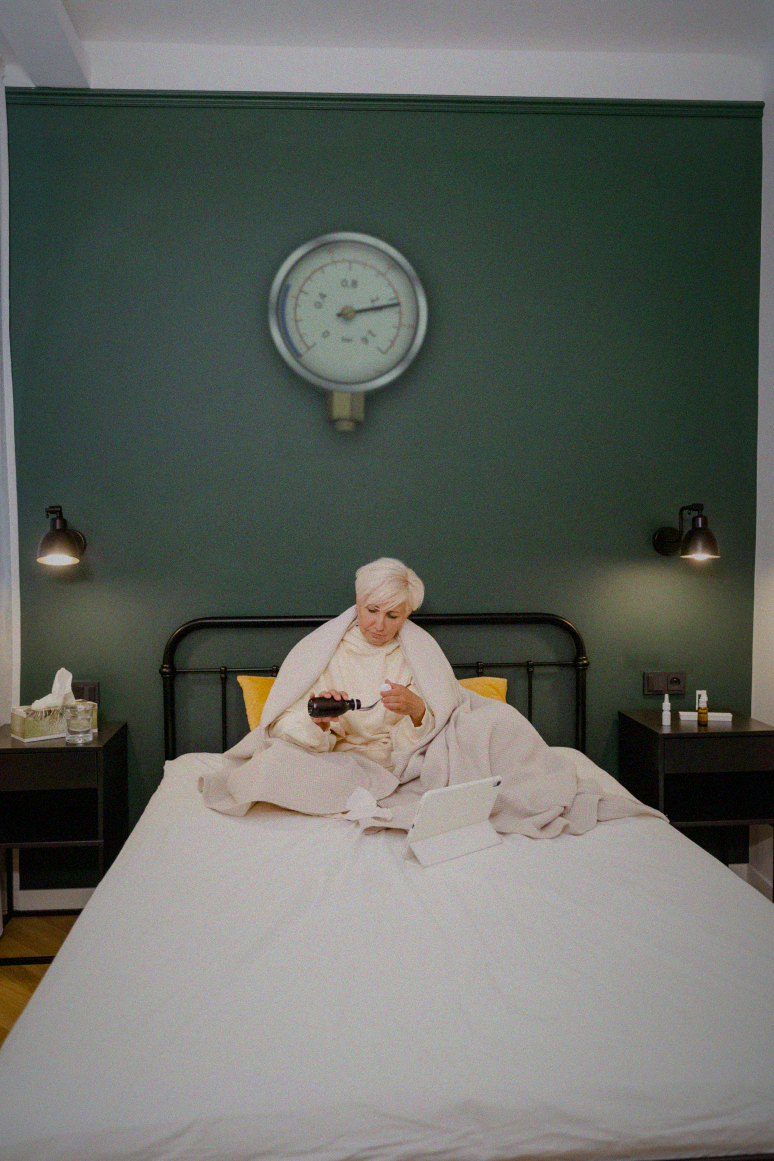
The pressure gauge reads bar 1.25
